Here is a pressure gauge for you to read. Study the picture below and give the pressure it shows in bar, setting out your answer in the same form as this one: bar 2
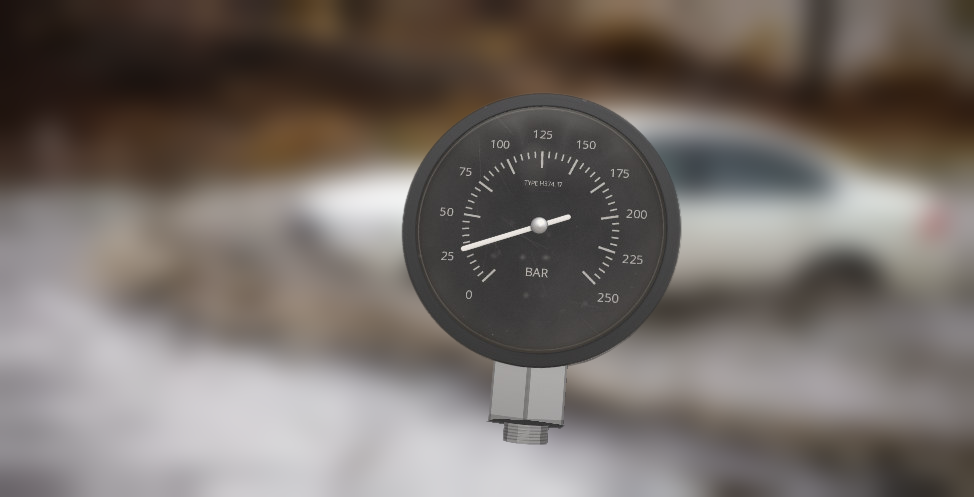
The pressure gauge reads bar 25
